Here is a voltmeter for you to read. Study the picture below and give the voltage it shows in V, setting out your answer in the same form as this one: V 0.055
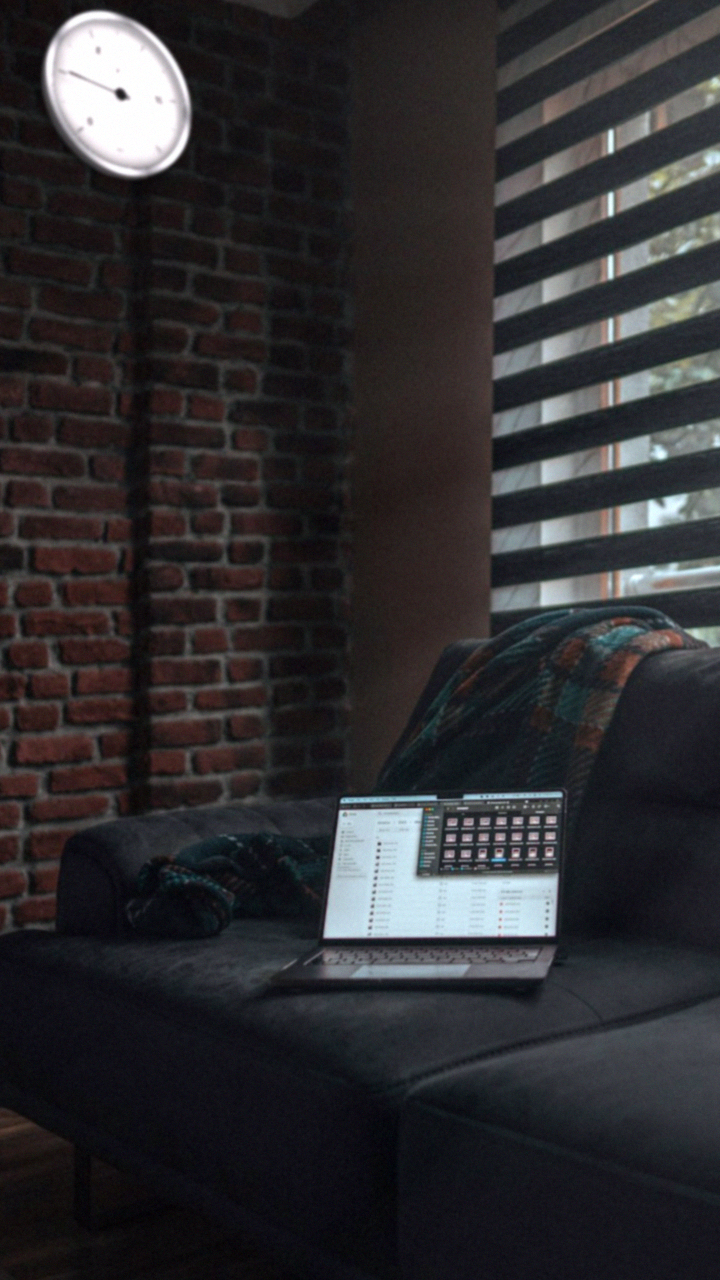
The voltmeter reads V 4
